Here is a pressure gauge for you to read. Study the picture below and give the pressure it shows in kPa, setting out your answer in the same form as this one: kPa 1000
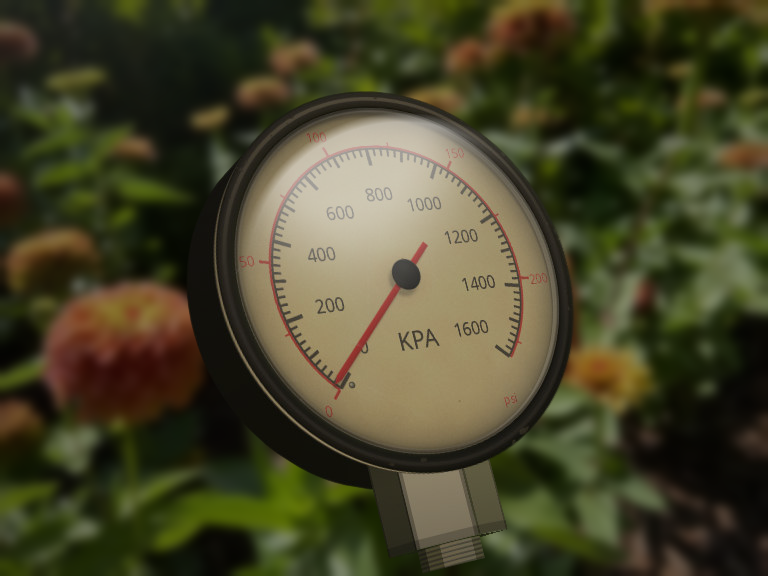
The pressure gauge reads kPa 20
